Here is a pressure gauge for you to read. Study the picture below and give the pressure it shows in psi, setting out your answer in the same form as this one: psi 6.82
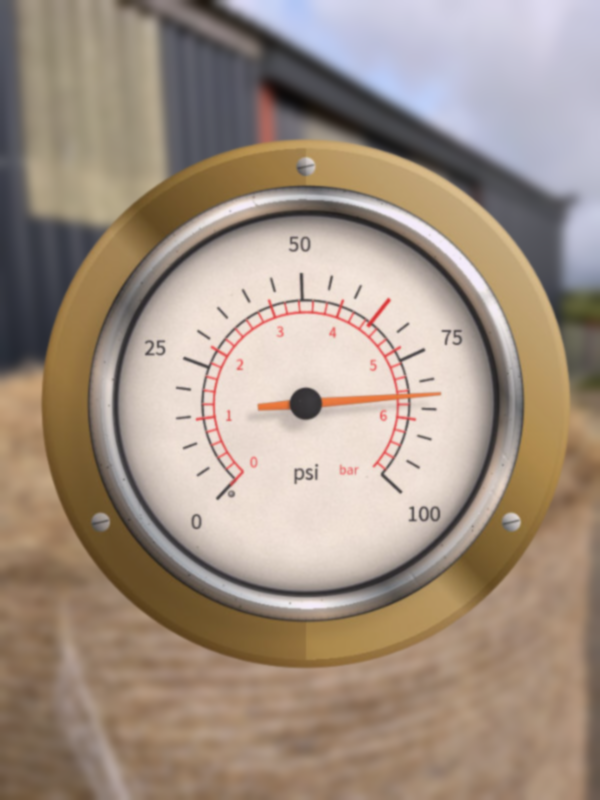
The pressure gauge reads psi 82.5
